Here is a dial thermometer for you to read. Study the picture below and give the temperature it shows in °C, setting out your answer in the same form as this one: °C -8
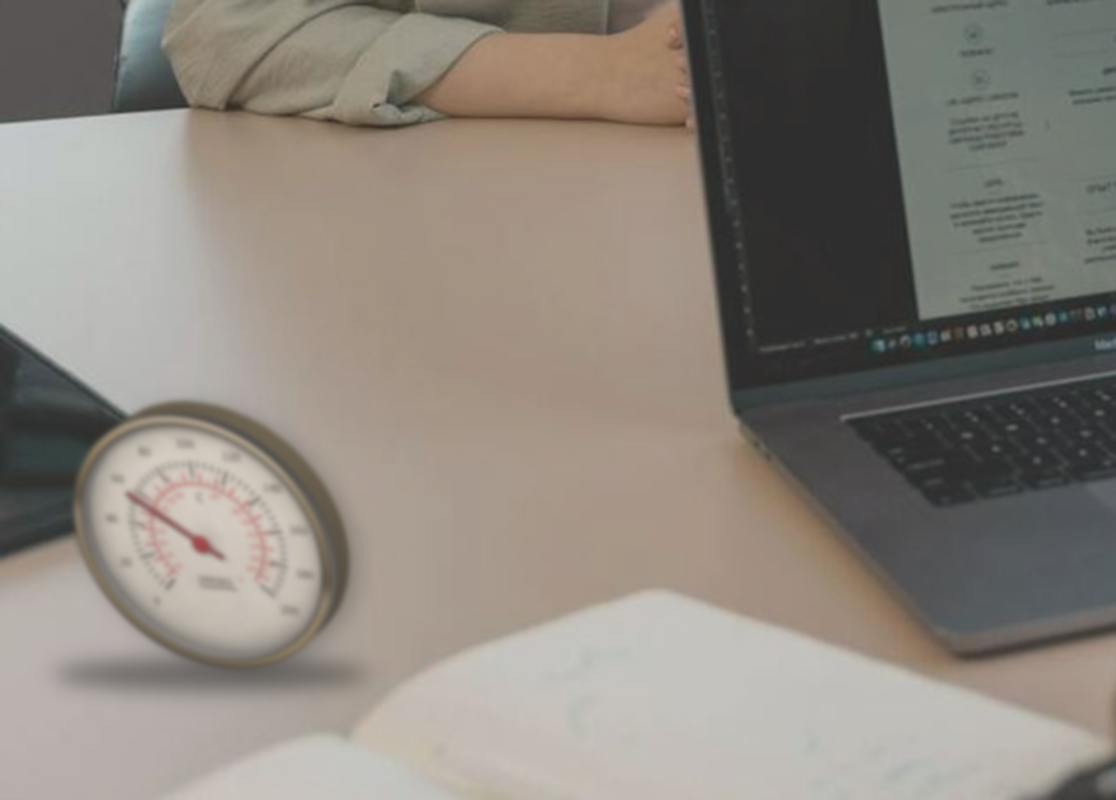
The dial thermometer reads °C 60
